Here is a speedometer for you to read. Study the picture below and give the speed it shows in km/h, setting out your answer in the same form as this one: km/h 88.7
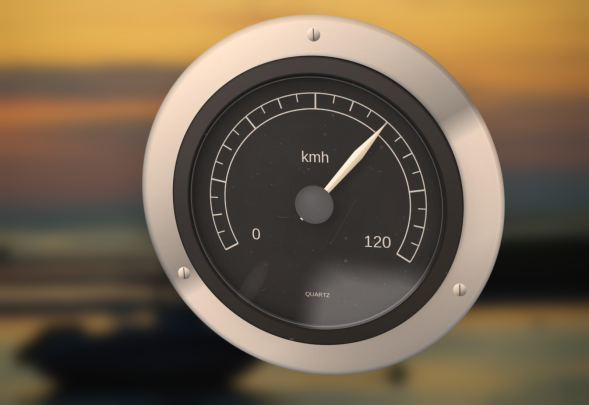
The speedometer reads km/h 80
